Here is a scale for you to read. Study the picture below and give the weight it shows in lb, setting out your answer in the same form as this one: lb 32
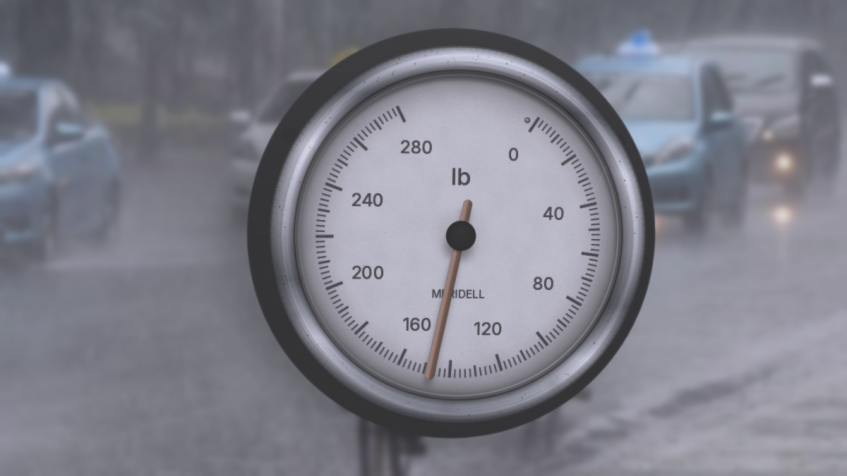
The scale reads lb 148
